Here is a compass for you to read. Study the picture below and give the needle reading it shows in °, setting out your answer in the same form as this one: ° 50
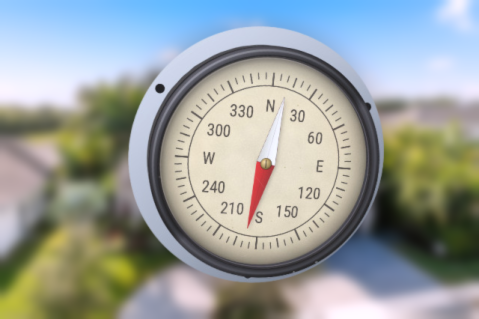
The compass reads ° 190
